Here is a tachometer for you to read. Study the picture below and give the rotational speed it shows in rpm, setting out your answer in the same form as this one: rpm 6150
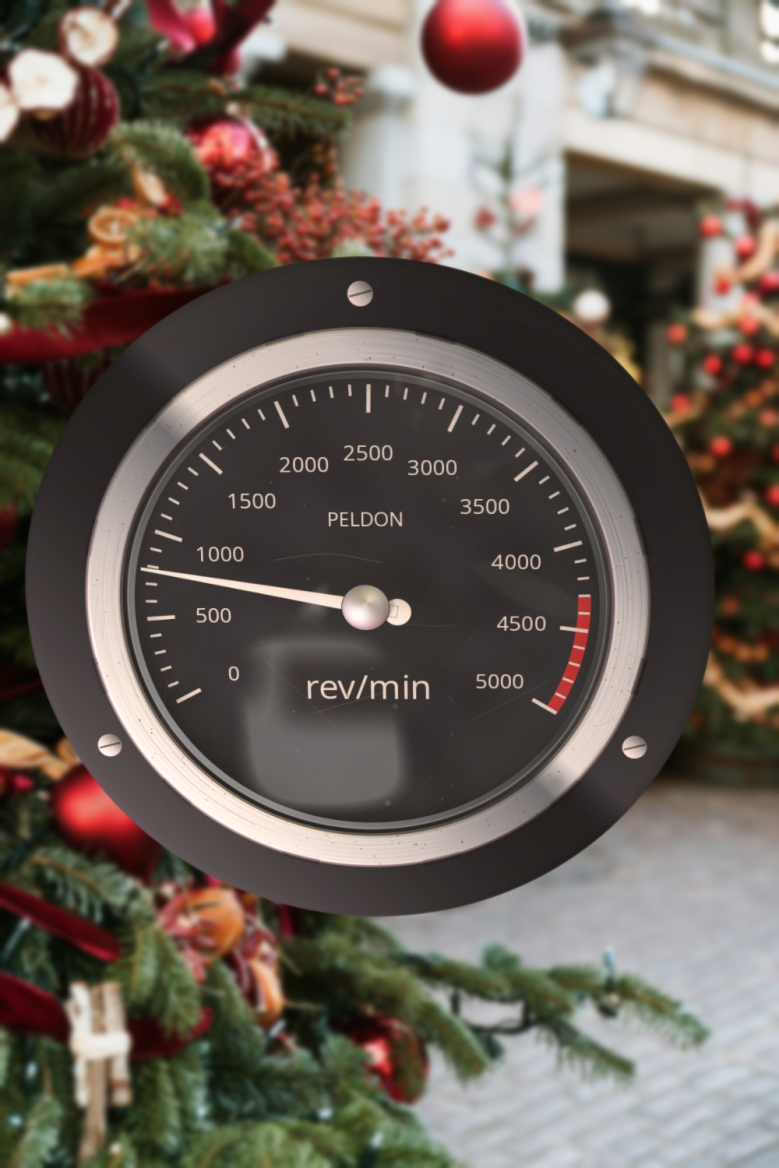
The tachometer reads rpm 800
